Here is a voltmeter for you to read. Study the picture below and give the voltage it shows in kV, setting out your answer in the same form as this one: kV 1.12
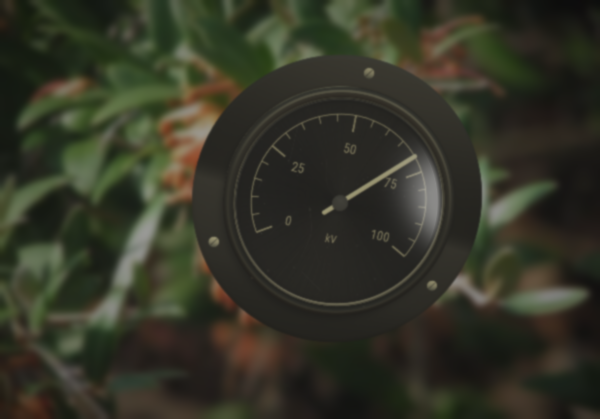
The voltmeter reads kV 70
